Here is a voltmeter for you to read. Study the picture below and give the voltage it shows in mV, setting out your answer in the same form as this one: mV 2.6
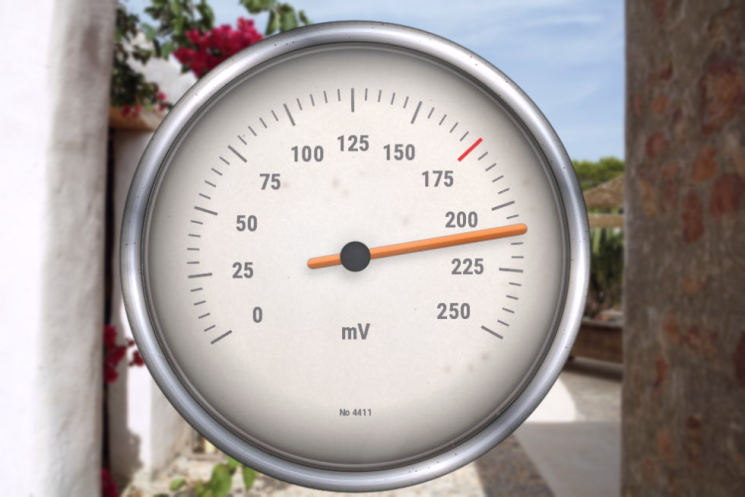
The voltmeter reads mV 210
